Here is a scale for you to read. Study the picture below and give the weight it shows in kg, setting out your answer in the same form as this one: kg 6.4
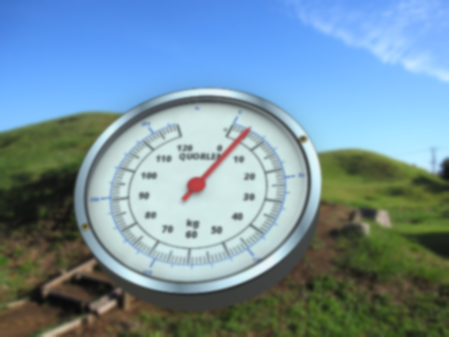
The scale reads kg 5
